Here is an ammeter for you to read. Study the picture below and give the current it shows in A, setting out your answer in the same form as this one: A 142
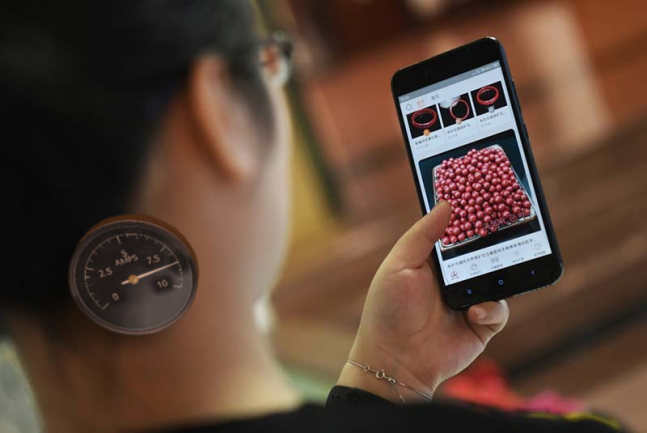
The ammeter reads A 8.5
